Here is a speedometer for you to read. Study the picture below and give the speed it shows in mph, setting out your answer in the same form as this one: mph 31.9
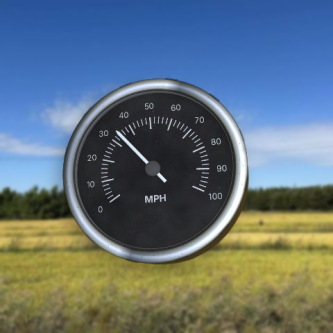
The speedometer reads mph 34
